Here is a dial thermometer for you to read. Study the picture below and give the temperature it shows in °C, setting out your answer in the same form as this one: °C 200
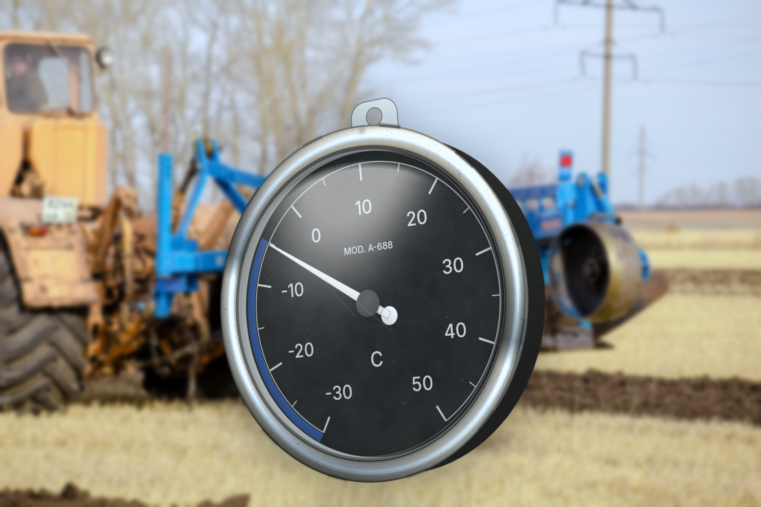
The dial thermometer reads °C -5
